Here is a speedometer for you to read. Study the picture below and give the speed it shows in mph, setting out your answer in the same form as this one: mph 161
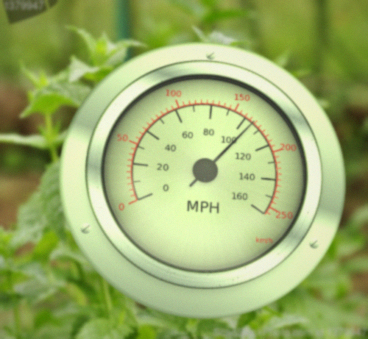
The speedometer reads mph 105
